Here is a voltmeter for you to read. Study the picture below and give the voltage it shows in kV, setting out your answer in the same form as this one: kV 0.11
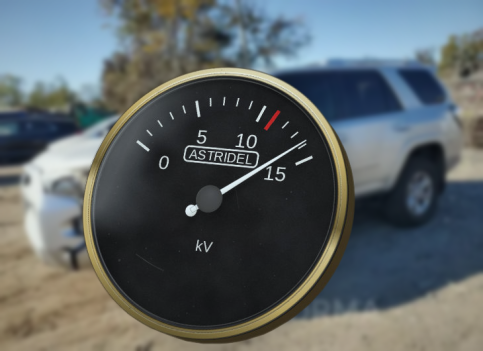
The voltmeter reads kV 14
